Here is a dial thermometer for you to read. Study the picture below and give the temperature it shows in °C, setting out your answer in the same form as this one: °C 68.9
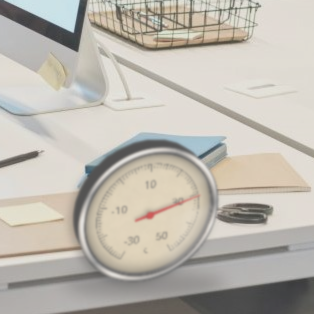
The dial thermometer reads °C 30
